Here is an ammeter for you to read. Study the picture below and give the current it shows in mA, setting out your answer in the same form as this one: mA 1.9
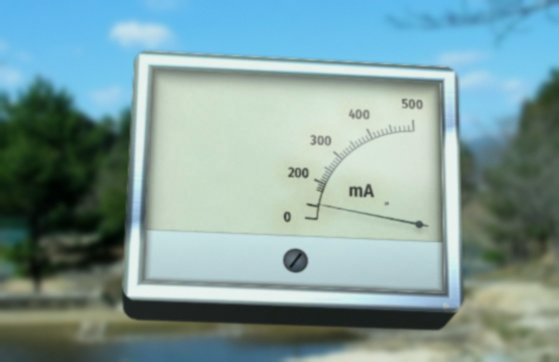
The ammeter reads mA 100
